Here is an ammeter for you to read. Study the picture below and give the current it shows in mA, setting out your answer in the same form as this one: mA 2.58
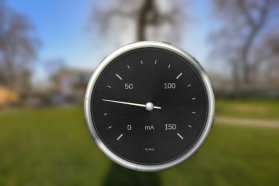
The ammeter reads mA 30
